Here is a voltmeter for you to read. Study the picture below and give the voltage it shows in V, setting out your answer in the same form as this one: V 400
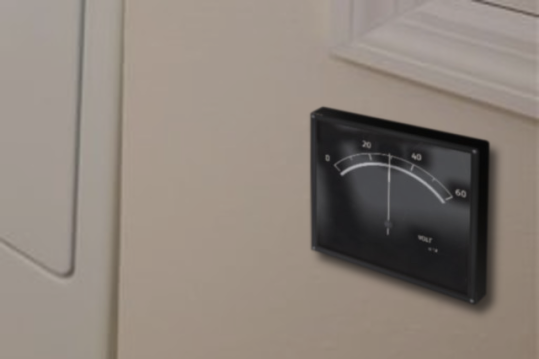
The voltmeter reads V 30
